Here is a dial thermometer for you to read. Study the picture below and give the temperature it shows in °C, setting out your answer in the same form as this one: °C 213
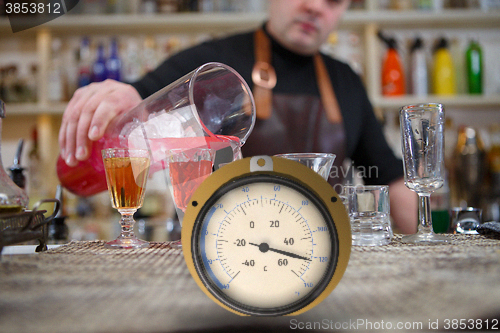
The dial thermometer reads °C 50
